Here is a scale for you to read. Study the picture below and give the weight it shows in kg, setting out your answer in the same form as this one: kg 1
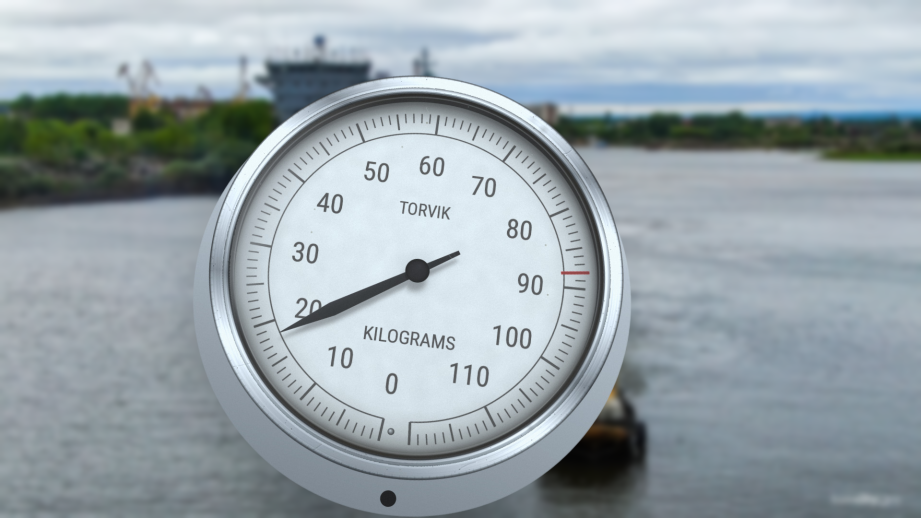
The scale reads kg 18
